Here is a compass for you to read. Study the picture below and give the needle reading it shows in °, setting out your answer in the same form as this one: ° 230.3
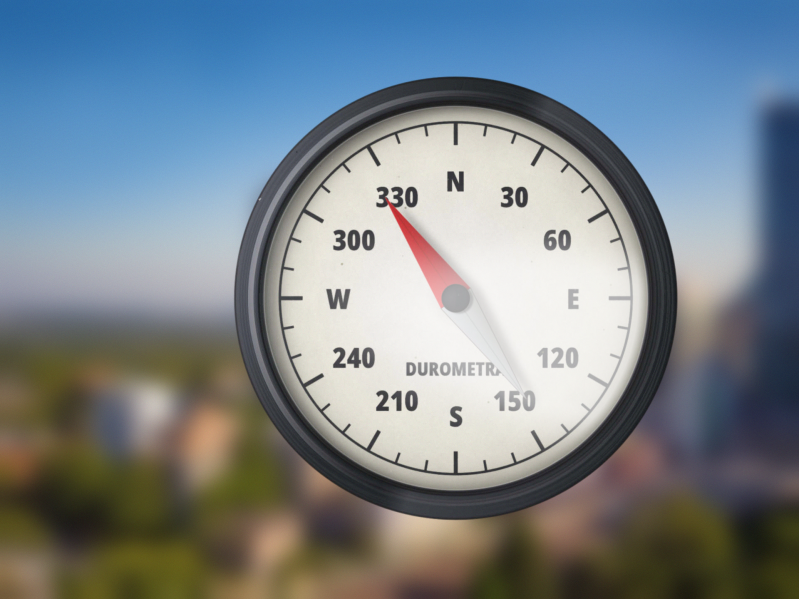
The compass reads ° 325
